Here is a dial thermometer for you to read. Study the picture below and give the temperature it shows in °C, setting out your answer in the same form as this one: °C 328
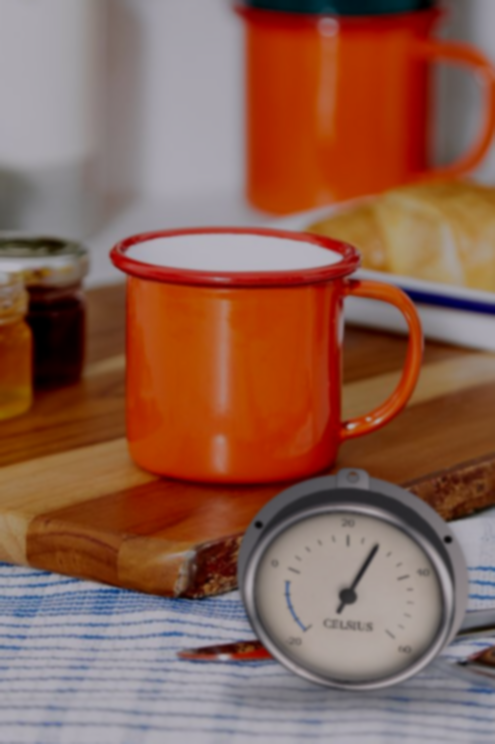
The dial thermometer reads °C 28
